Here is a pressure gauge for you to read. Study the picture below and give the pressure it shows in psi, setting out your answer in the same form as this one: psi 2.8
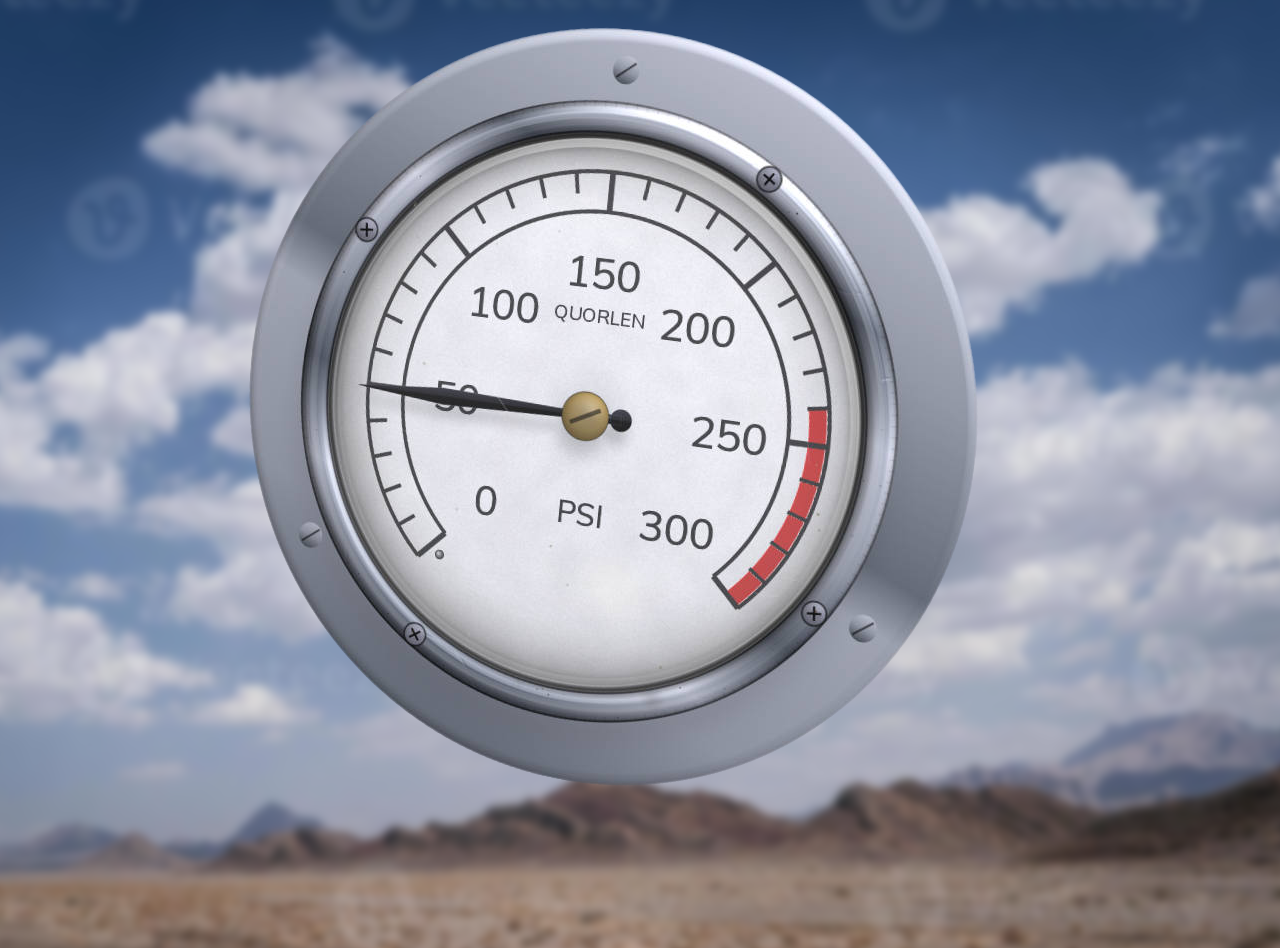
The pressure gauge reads psi 50
